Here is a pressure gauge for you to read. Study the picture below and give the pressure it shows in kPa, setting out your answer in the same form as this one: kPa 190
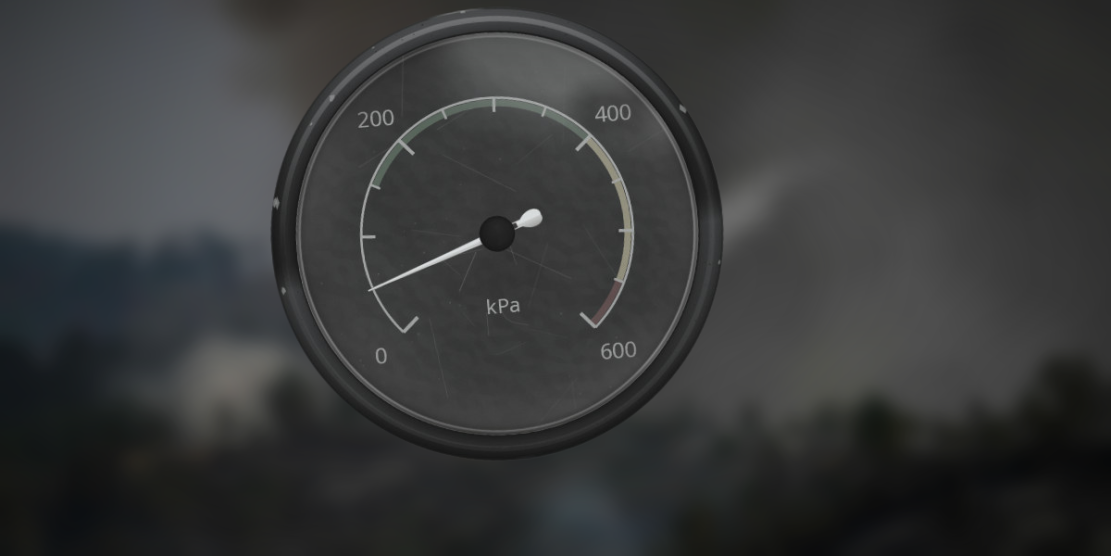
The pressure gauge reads kPa 50
